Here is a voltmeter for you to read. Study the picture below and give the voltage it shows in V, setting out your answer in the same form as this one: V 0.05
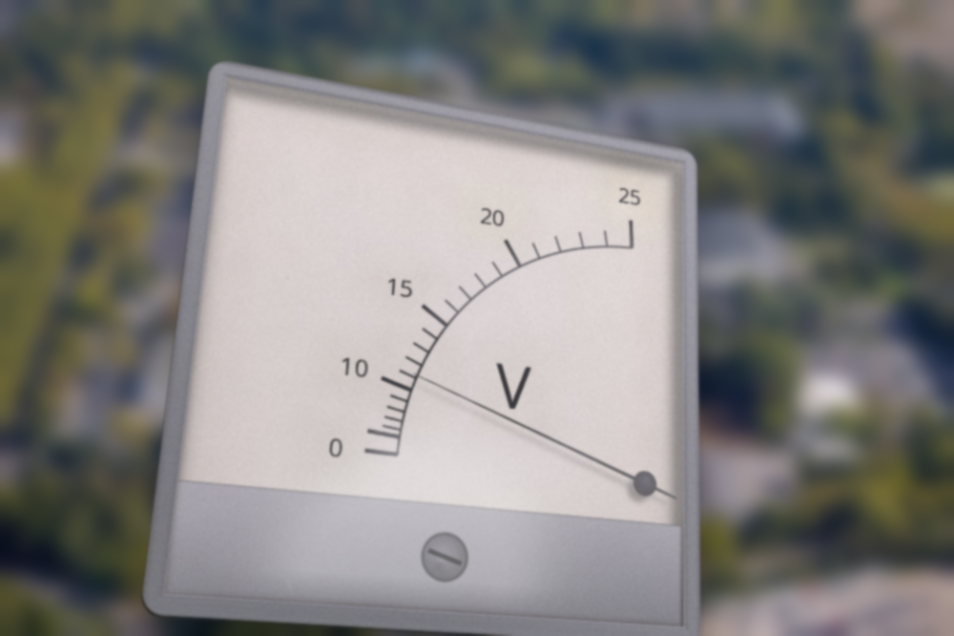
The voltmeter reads V 11
